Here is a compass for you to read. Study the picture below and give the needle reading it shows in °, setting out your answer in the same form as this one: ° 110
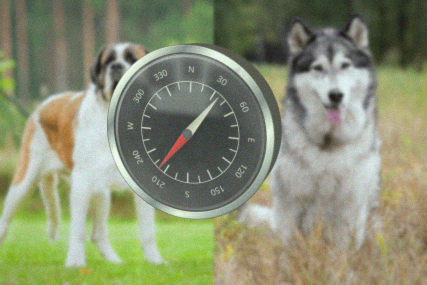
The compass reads ° 217.5
